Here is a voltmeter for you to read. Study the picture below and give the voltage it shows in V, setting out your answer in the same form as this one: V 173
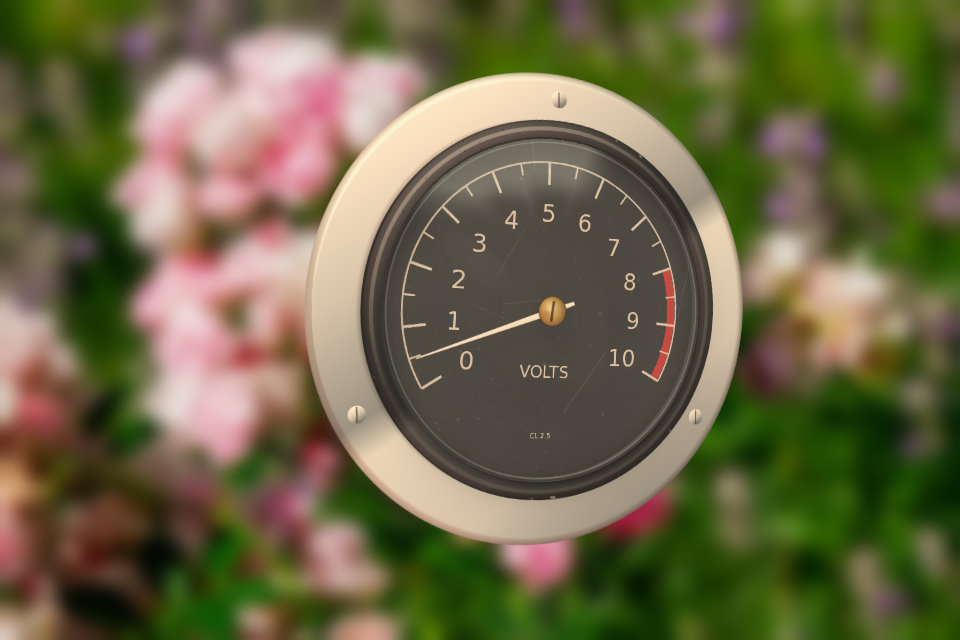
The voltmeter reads V 0.5
